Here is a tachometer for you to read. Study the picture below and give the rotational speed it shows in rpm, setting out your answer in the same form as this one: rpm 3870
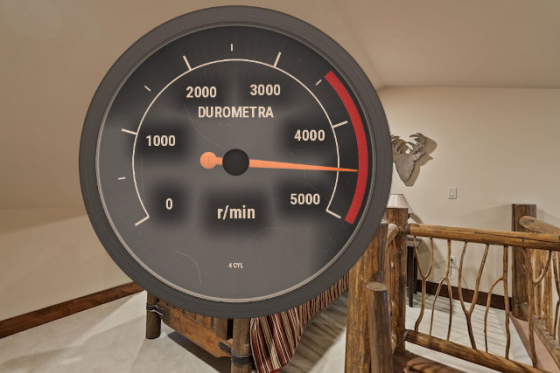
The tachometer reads rpm 4500
